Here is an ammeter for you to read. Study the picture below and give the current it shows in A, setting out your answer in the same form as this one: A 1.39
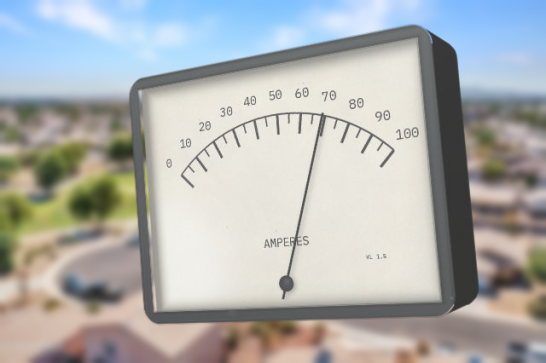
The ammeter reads A 70
